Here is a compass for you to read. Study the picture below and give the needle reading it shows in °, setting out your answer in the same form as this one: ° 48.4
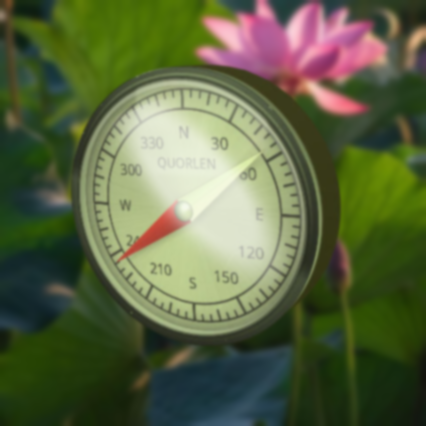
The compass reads ° 235
